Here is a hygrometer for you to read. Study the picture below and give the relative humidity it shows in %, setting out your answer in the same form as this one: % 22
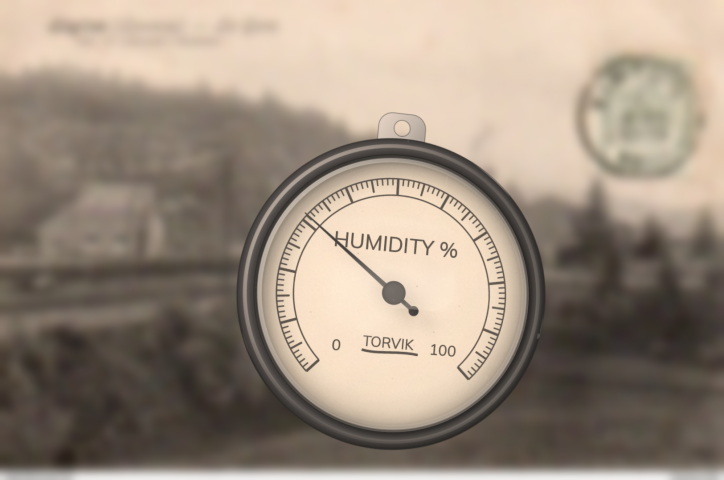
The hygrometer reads % 31
